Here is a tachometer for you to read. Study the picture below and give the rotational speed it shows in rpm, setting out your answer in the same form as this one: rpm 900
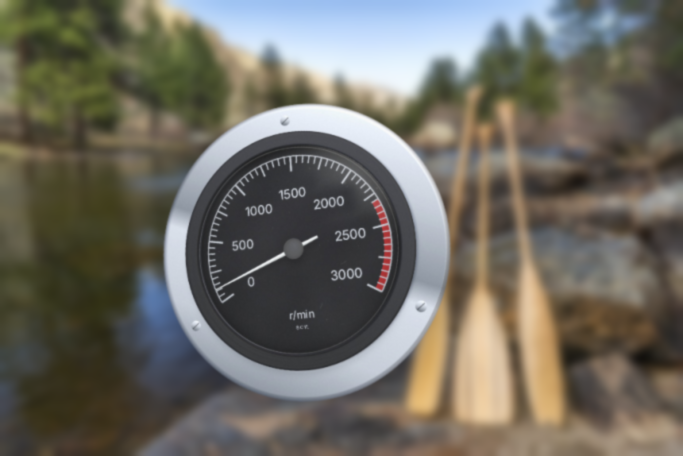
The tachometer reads rpm 100
